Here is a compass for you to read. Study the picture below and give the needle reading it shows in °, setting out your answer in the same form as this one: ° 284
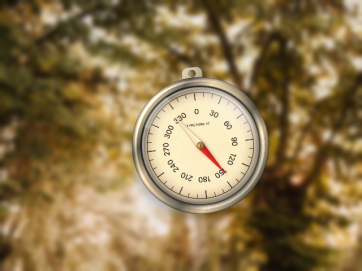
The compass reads ° 145
